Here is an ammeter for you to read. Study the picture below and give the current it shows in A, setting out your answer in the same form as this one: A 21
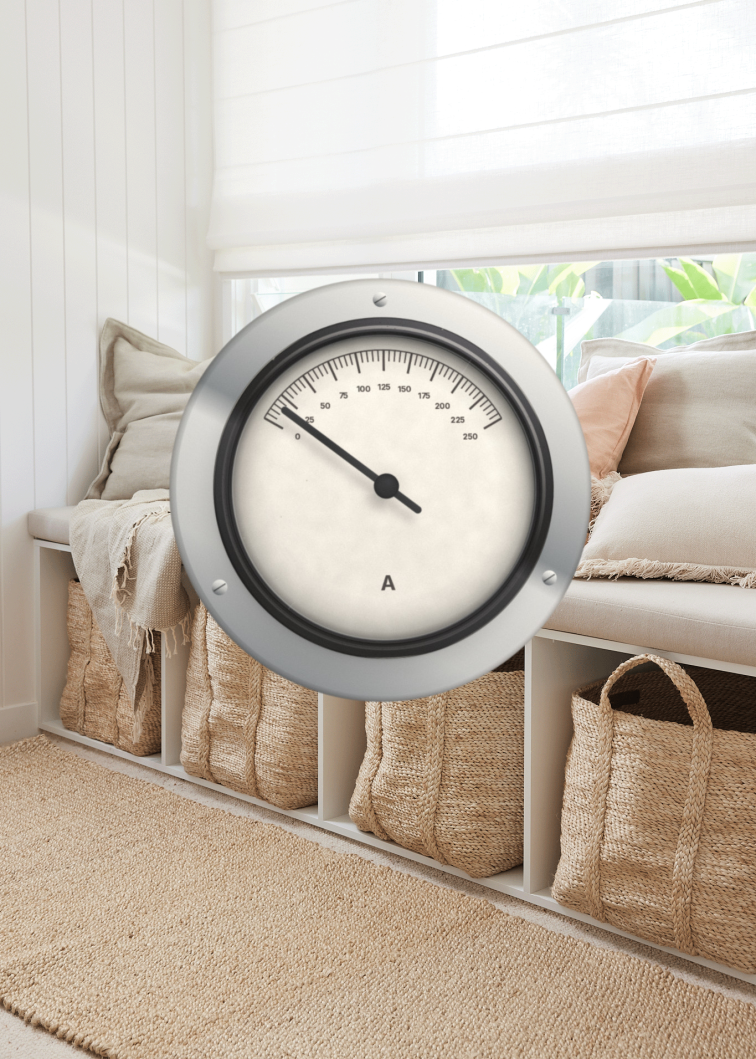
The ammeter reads A 15
